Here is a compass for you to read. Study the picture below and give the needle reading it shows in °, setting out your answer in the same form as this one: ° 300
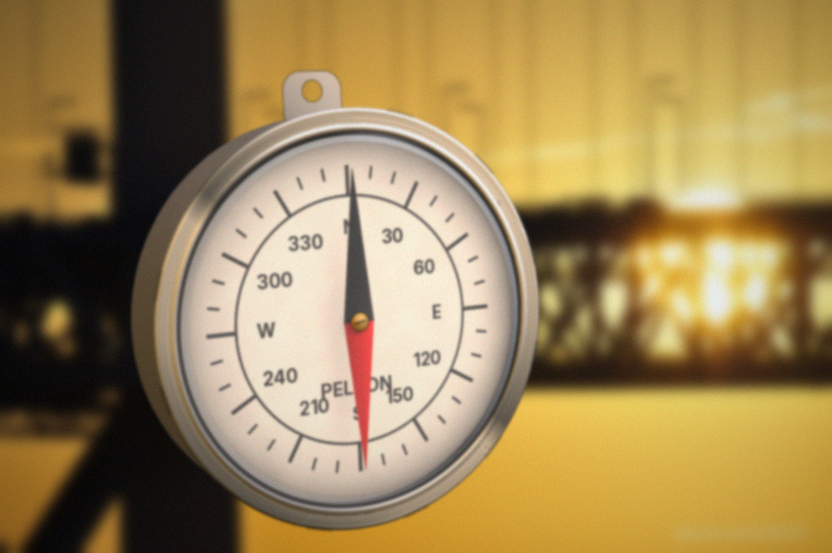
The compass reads ° 180
